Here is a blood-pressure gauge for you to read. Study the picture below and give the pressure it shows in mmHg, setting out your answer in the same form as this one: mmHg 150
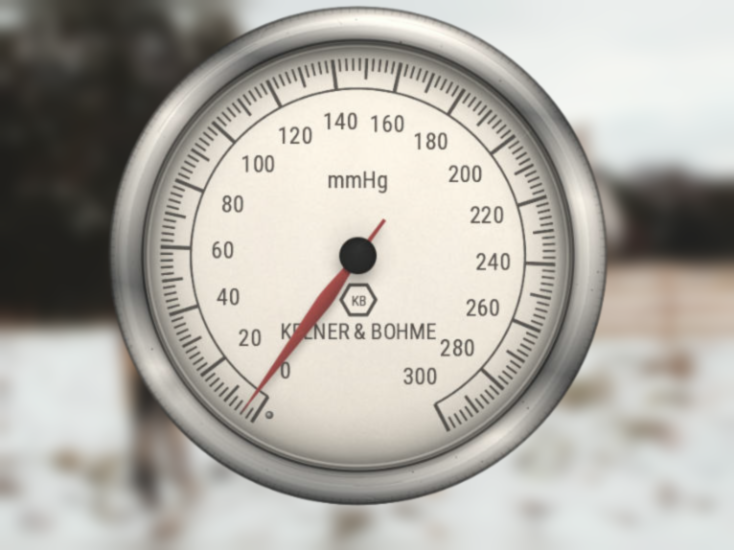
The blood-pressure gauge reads mmHg 4
